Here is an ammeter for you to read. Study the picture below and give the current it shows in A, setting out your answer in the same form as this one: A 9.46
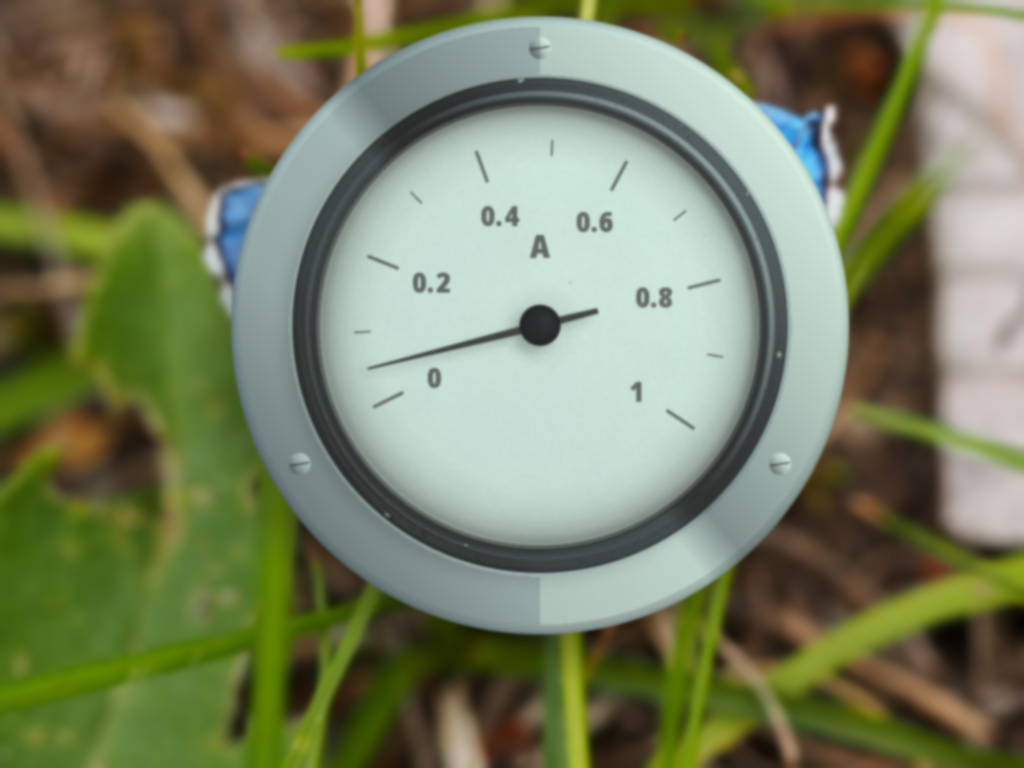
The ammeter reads A 0.05
